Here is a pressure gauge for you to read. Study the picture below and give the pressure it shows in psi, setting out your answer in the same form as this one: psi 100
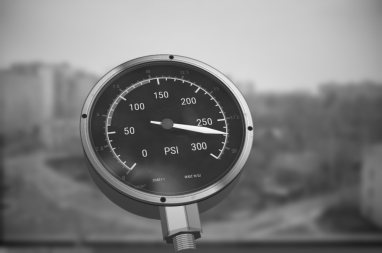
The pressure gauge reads psi 270
